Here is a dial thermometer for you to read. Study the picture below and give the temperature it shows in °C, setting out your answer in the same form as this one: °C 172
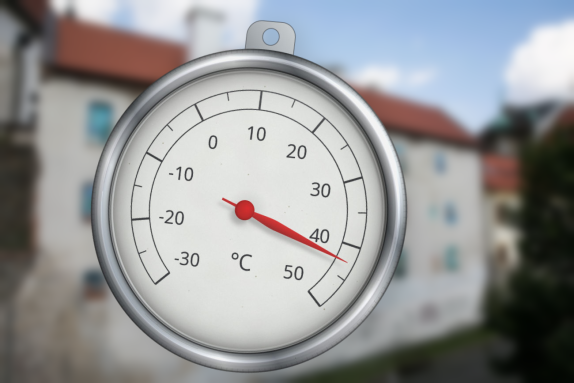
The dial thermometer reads °C 42.5
